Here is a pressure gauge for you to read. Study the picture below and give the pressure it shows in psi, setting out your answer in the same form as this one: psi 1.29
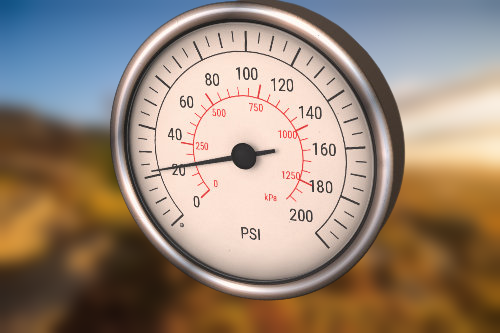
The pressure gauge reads psi 22.5
